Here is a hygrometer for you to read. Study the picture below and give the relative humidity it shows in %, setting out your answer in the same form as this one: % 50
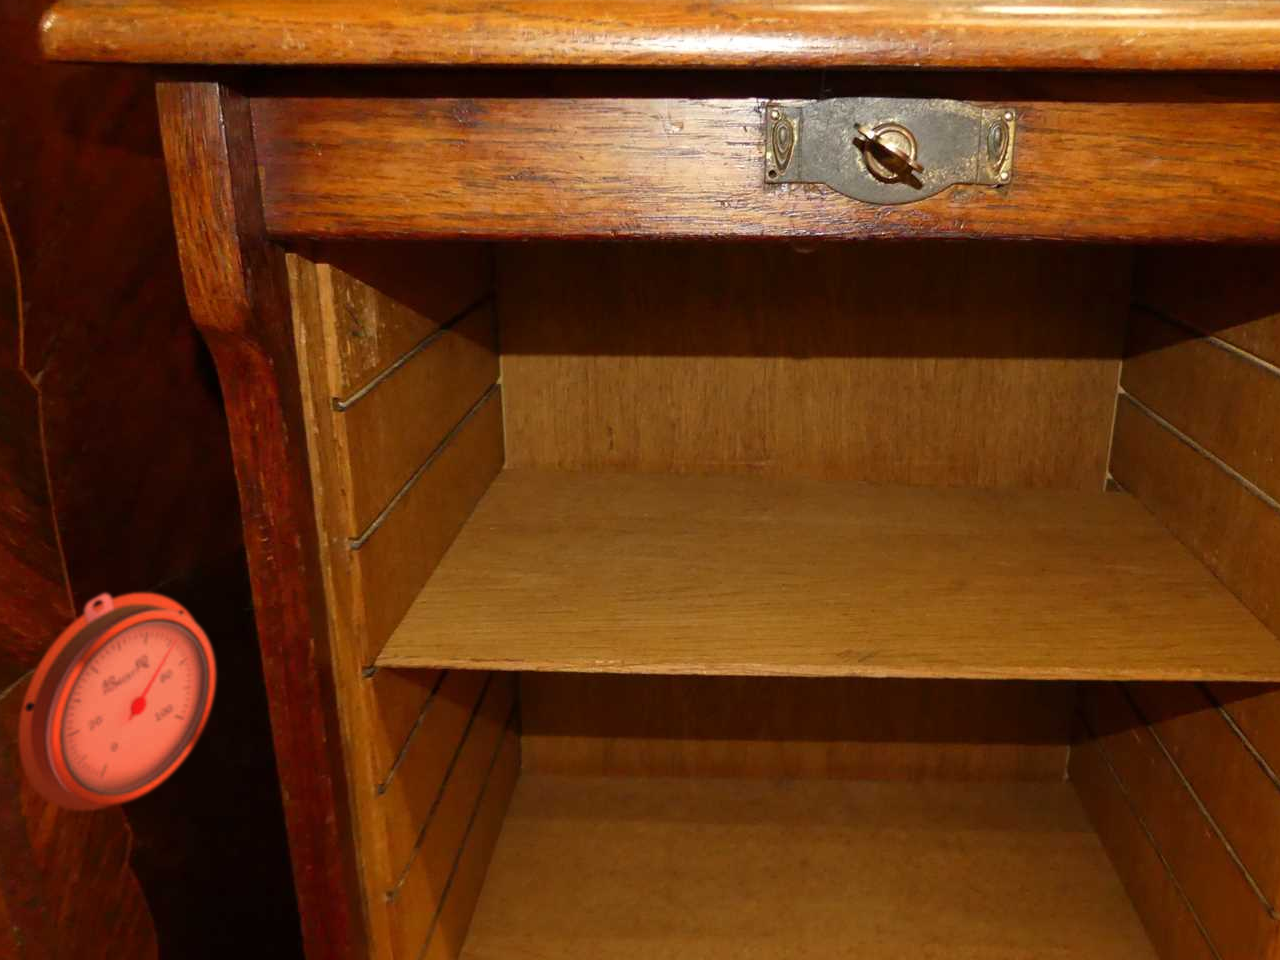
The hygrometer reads % 70
